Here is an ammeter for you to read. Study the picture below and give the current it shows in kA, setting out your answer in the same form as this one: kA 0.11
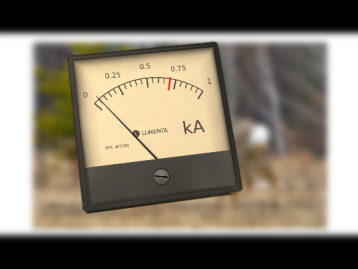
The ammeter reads kA 0.05
